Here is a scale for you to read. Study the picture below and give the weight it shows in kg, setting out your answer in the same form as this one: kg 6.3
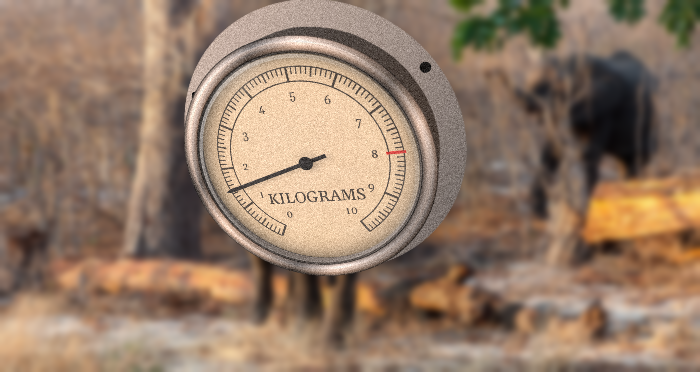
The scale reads kg 1.5
